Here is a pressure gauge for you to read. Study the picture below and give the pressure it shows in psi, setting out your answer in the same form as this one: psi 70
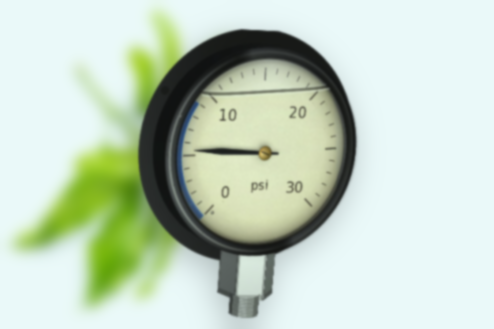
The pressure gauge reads psi 5.5
